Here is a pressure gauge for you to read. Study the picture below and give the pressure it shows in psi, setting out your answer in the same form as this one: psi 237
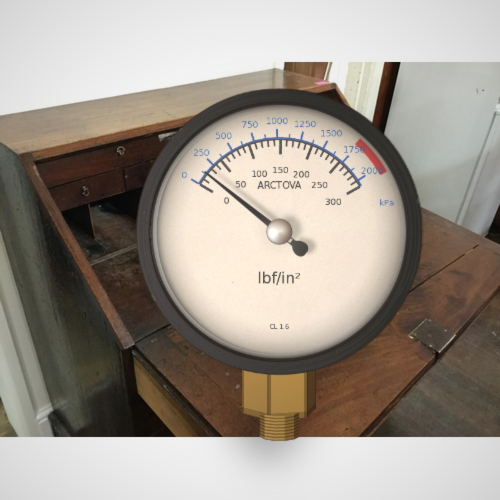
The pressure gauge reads psi 20
